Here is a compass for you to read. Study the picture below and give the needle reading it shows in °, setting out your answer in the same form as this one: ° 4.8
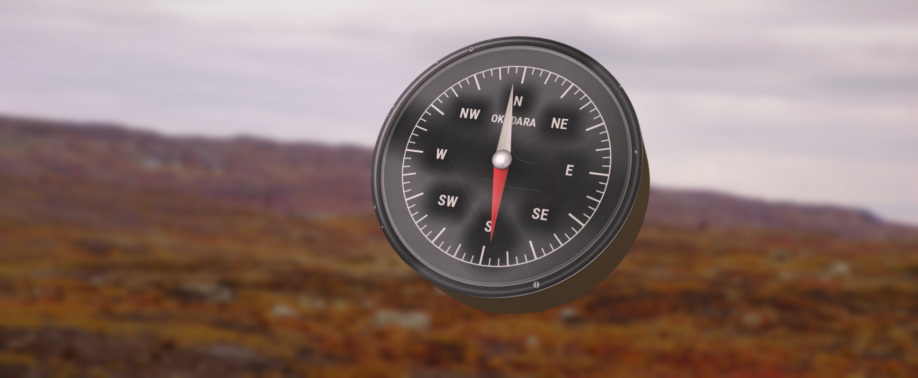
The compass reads ° 175
